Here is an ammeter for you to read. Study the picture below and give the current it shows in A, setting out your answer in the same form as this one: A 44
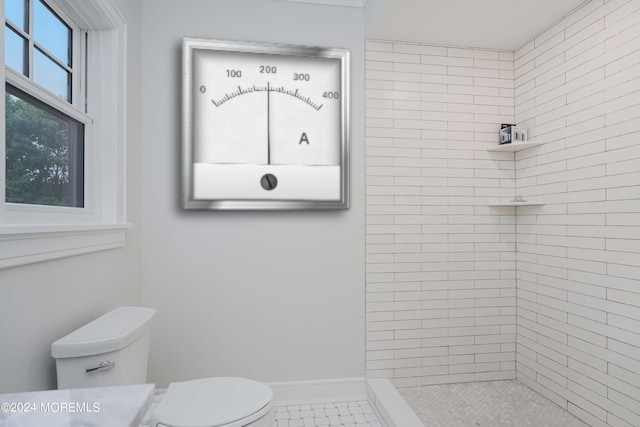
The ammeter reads A 200
